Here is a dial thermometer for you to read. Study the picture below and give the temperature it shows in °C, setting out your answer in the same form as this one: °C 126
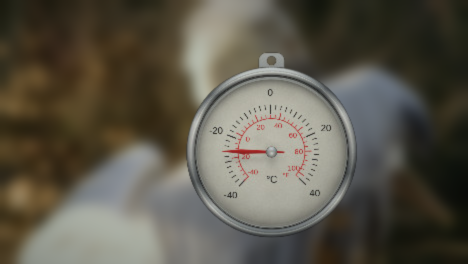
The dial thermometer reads °C -26
